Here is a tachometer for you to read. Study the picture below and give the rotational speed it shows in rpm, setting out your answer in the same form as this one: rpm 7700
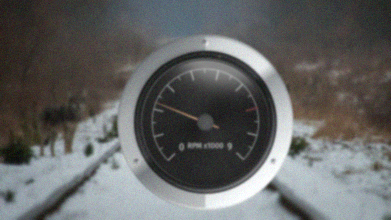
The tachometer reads rpm 2250
